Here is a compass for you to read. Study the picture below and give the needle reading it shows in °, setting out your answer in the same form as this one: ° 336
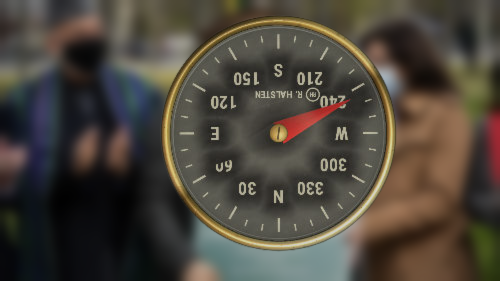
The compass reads ° 245
